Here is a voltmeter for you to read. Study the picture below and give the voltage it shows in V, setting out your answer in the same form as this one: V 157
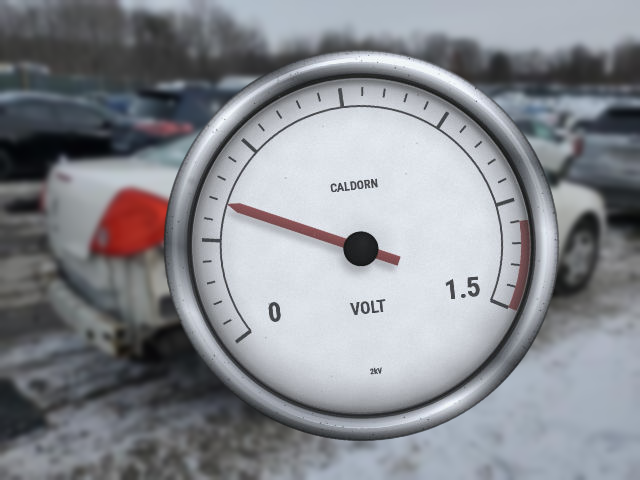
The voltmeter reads V 0.35
